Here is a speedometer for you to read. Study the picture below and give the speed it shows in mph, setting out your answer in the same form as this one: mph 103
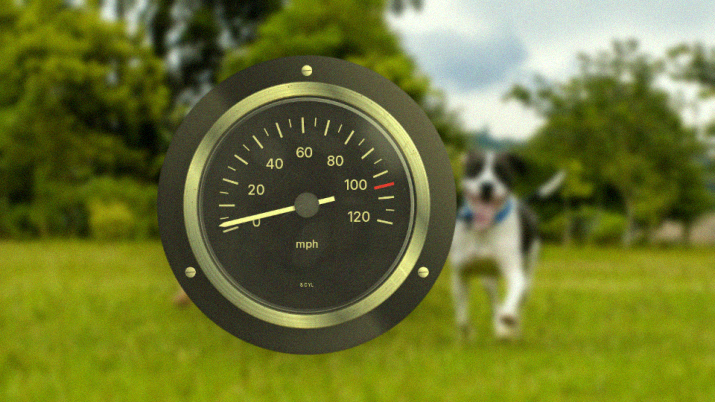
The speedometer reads mph 2.5
